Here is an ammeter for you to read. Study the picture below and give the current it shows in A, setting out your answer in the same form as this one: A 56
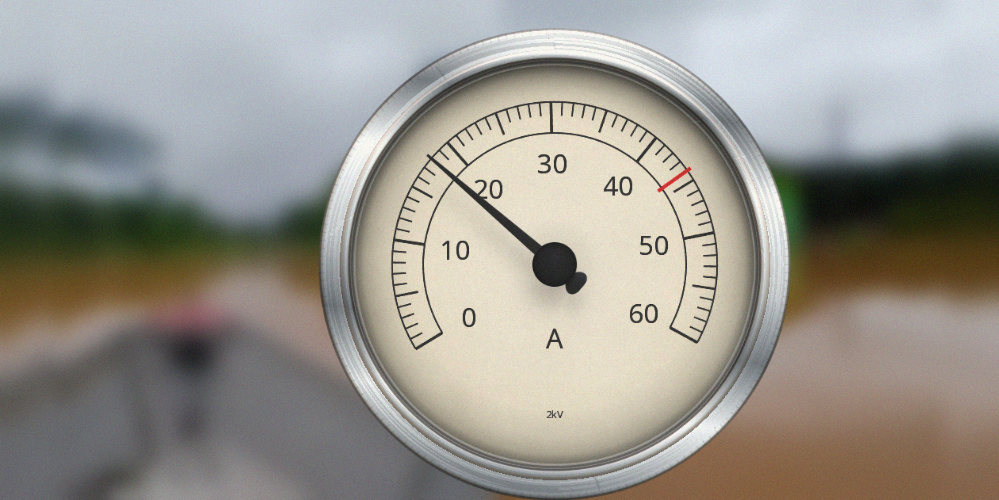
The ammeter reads A 18
